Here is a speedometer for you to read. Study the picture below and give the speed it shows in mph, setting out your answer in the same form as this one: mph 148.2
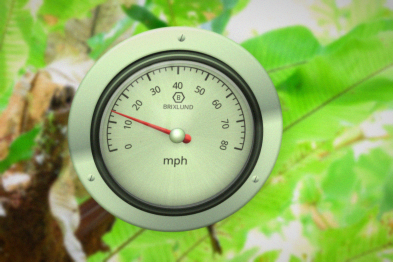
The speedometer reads mph 14
